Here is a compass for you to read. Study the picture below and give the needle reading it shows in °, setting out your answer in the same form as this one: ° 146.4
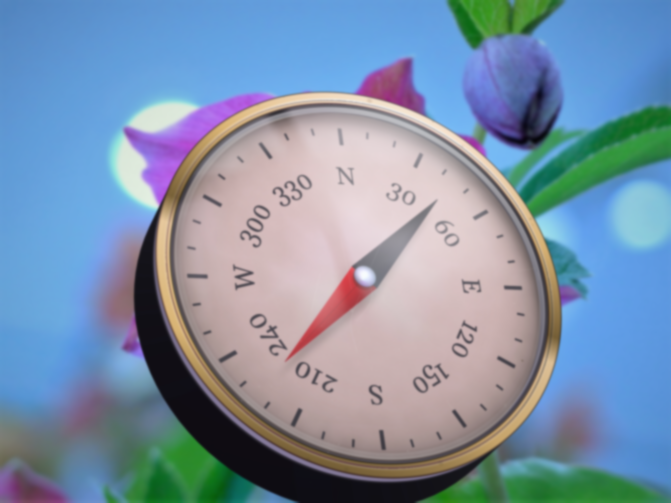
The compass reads ° 225
